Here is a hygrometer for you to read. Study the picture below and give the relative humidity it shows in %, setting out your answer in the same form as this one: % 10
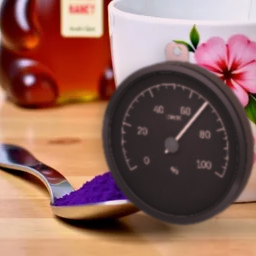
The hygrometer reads % 68
